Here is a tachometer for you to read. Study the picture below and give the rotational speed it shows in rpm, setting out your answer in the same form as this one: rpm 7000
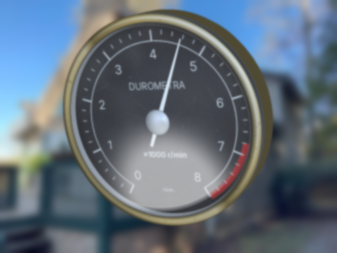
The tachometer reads rpm 4600
